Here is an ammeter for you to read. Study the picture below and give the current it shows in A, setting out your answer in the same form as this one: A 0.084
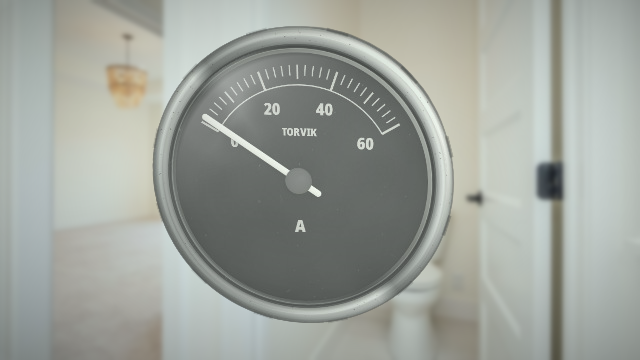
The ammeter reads A 2
